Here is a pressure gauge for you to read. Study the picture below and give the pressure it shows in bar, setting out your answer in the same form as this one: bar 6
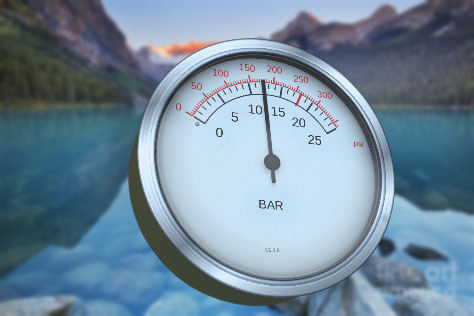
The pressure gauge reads bar 12
